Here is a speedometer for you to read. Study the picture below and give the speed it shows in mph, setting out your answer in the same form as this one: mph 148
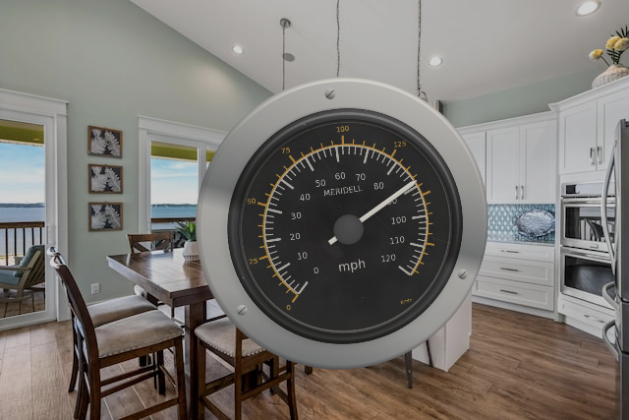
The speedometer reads mph 88
